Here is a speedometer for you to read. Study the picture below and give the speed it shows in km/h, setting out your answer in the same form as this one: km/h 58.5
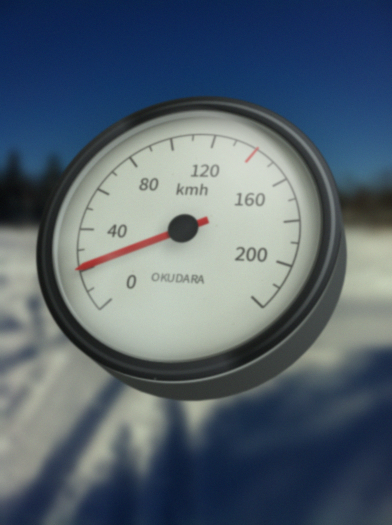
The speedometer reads km/h 20
